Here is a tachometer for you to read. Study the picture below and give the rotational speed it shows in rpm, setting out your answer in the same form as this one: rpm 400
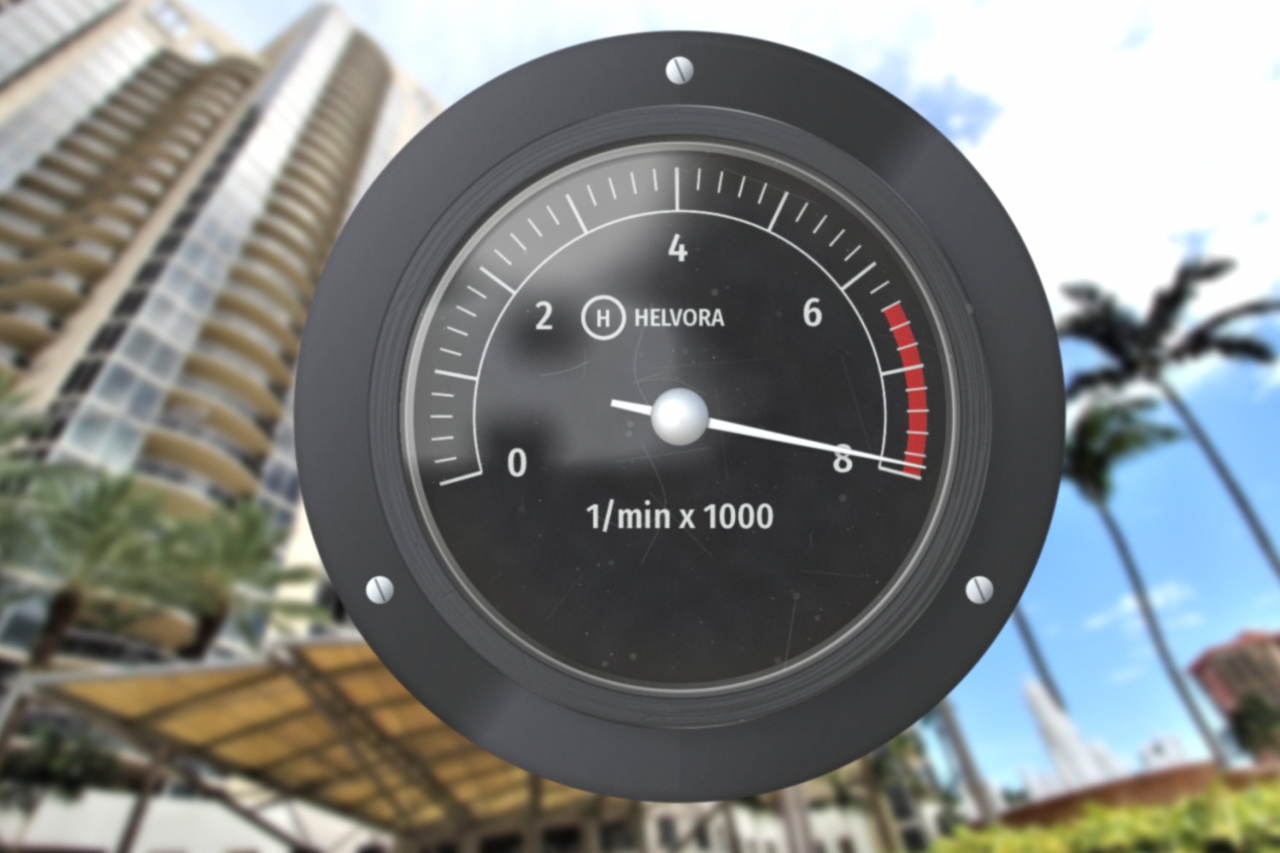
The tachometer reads rpm 7900
